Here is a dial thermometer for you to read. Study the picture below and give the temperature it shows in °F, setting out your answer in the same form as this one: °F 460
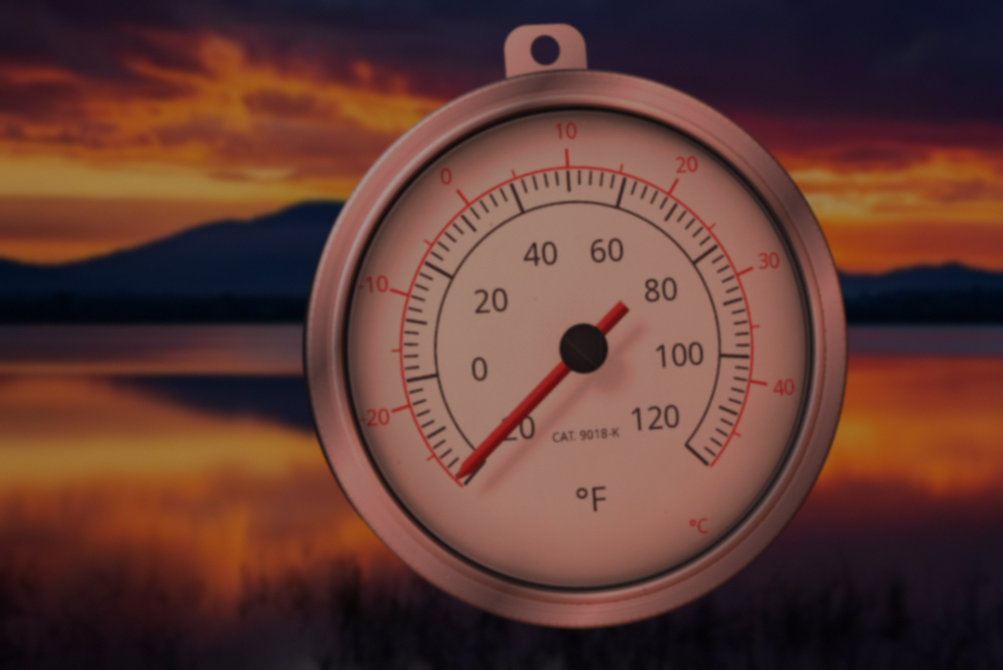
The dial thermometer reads °F -18
